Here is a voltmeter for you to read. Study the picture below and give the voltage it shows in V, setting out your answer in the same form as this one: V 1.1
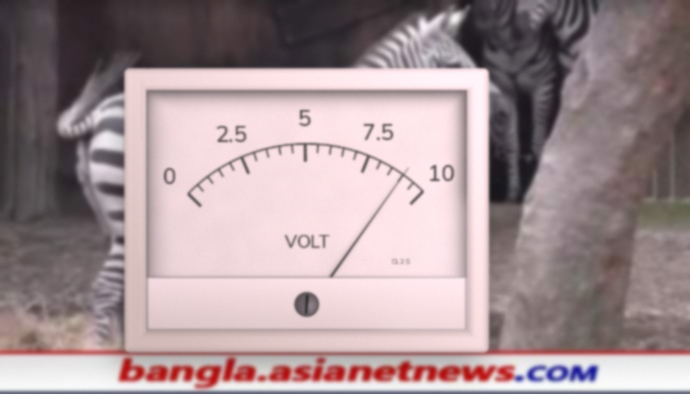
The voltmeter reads V 9
